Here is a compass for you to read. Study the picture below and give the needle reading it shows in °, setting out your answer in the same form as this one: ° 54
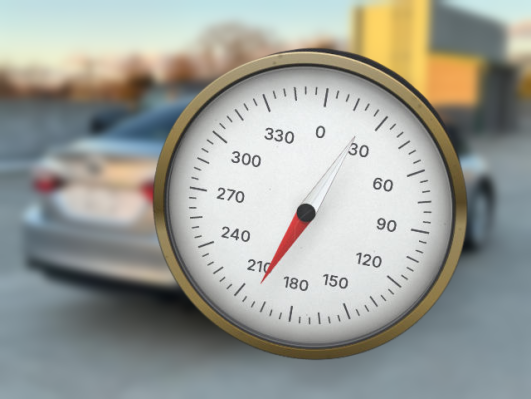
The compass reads ° 202.5
